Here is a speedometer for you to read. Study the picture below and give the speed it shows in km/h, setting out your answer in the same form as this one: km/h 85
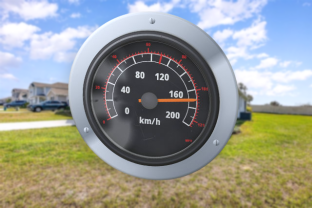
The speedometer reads km/h 170
